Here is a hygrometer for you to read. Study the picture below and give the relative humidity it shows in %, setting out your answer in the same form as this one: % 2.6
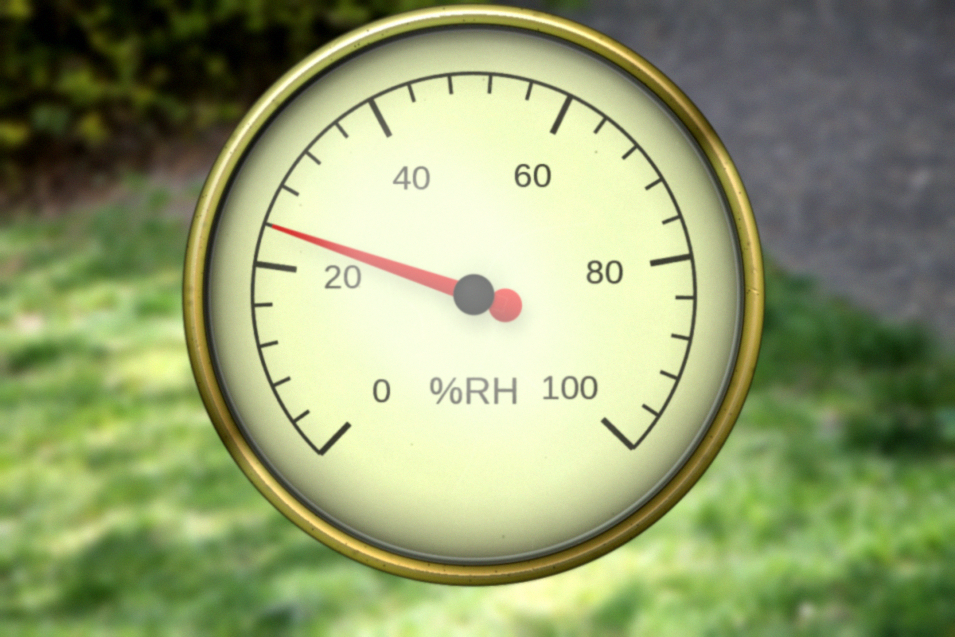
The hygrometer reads % 24
